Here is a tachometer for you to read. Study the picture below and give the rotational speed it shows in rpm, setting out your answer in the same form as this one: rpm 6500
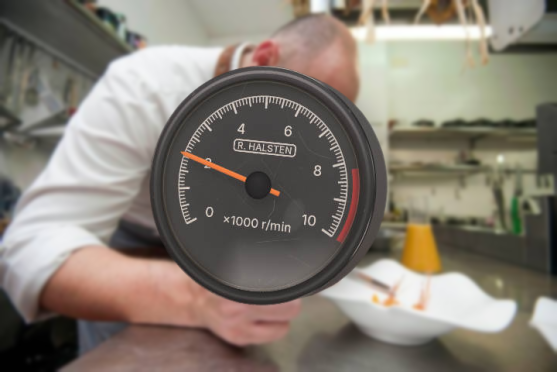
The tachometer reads rpm 2000
